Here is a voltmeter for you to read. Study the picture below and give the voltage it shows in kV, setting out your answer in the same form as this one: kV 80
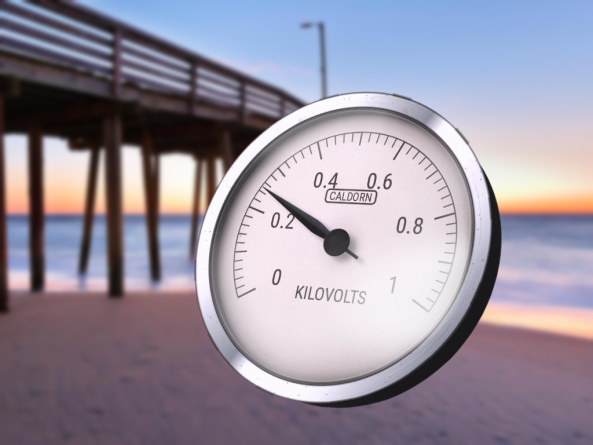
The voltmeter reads kV 0.25
